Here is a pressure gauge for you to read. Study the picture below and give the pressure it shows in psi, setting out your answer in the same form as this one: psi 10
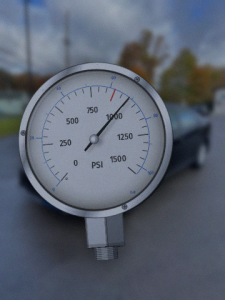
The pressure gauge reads psi 1000
